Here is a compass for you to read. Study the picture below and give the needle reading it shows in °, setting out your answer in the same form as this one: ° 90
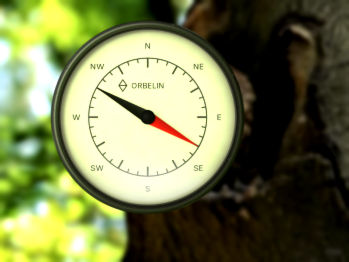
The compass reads ° 120
